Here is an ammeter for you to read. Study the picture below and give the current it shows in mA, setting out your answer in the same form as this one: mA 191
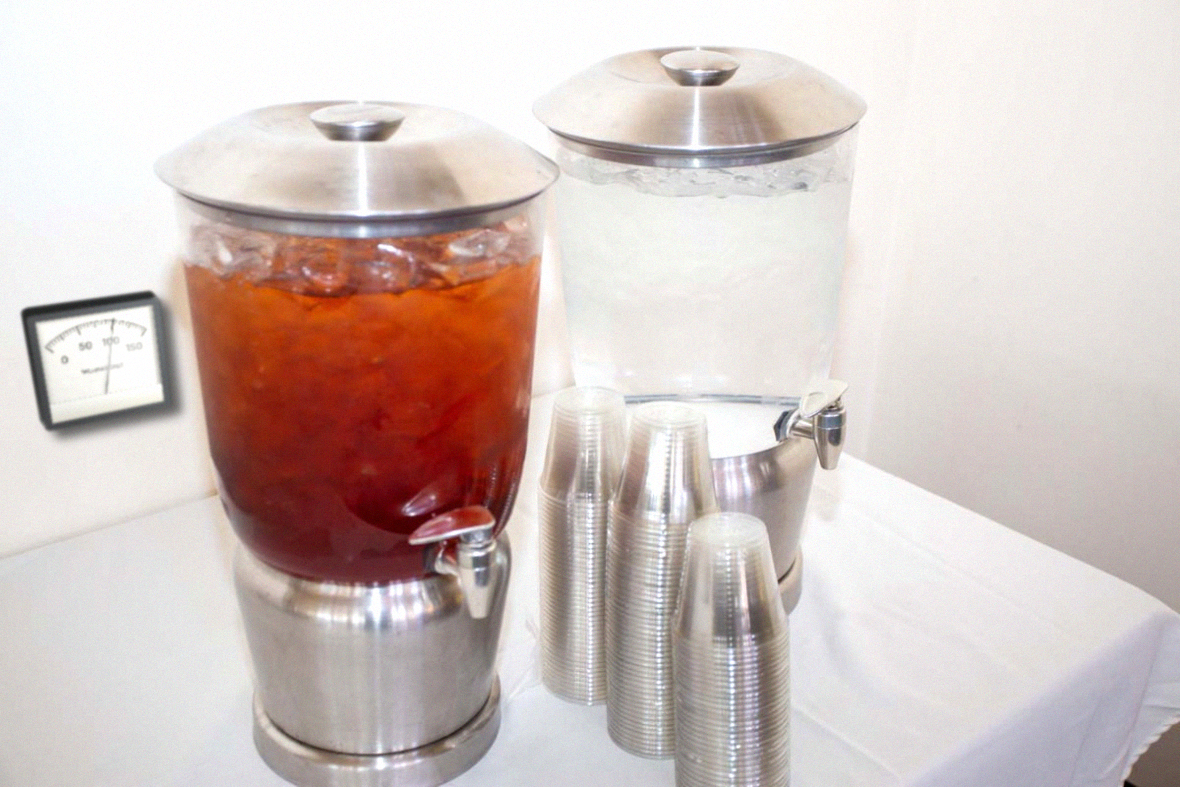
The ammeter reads mA 100
